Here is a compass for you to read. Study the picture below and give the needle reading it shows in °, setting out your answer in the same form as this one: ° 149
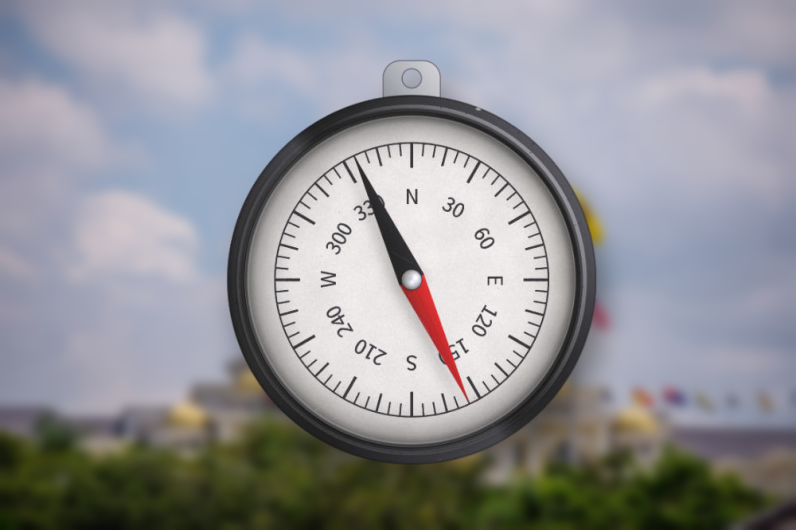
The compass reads ° 155
